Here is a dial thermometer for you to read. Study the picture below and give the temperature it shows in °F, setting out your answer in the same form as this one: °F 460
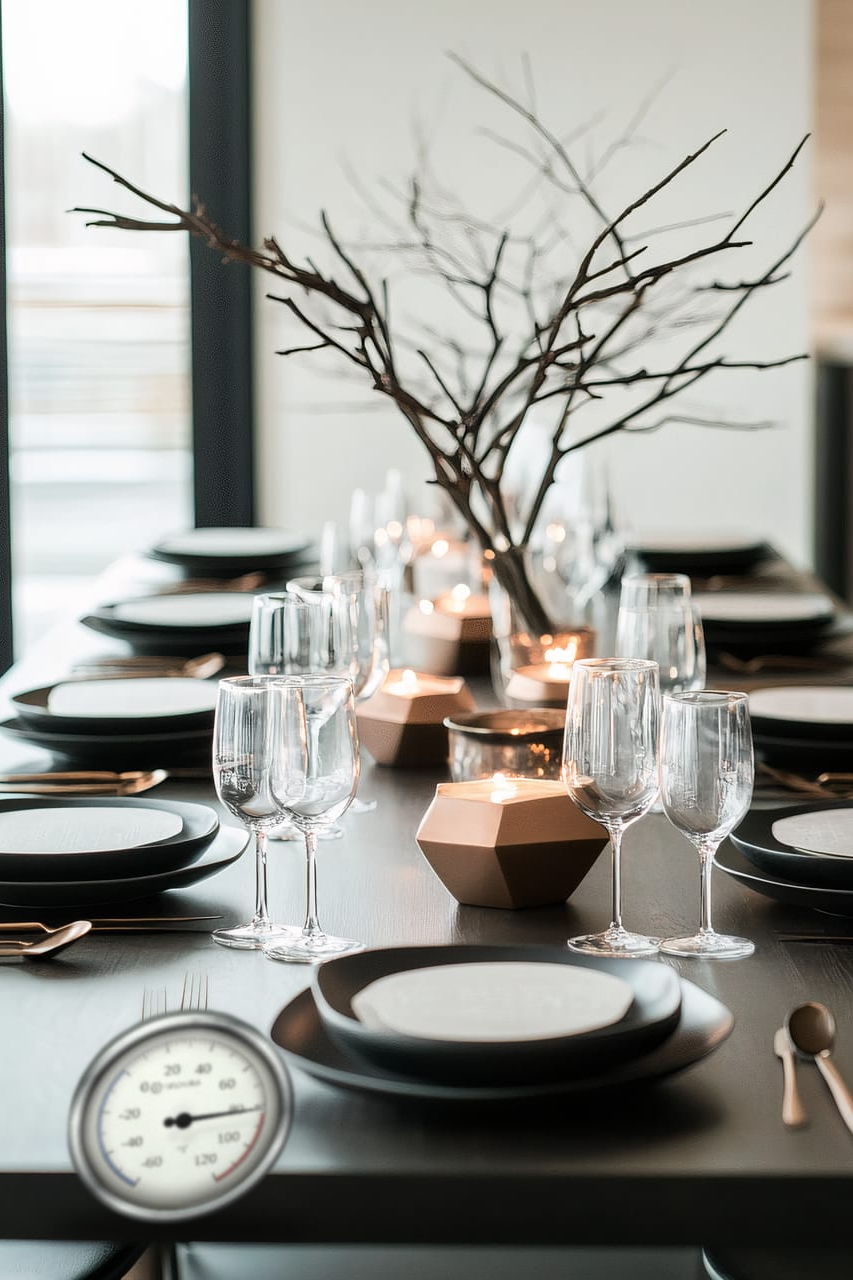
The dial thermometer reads °F 80
